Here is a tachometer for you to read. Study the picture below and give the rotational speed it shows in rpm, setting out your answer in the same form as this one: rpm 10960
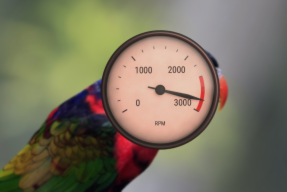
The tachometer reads rpm 2800
